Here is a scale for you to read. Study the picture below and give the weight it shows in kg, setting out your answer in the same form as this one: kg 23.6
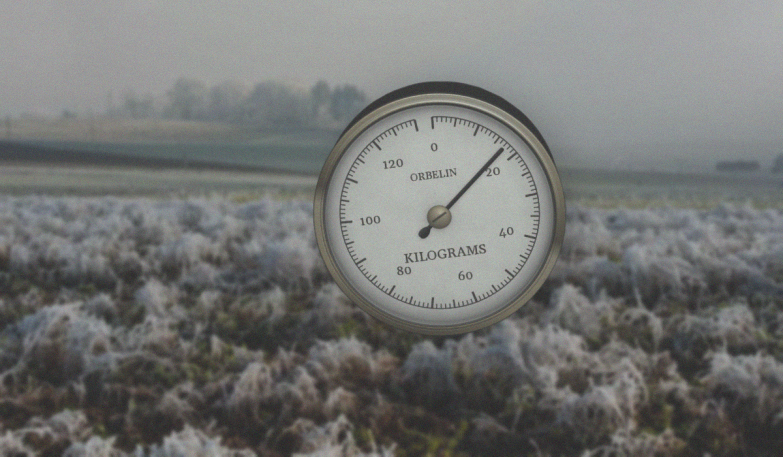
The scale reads kg 17
